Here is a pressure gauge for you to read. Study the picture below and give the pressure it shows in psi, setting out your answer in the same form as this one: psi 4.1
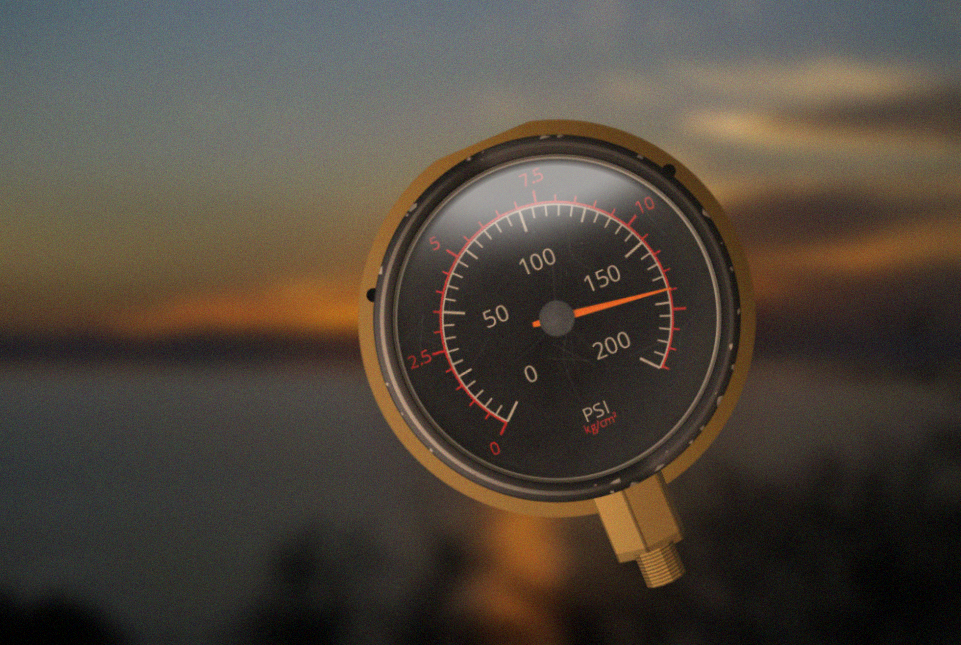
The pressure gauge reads psi 170
